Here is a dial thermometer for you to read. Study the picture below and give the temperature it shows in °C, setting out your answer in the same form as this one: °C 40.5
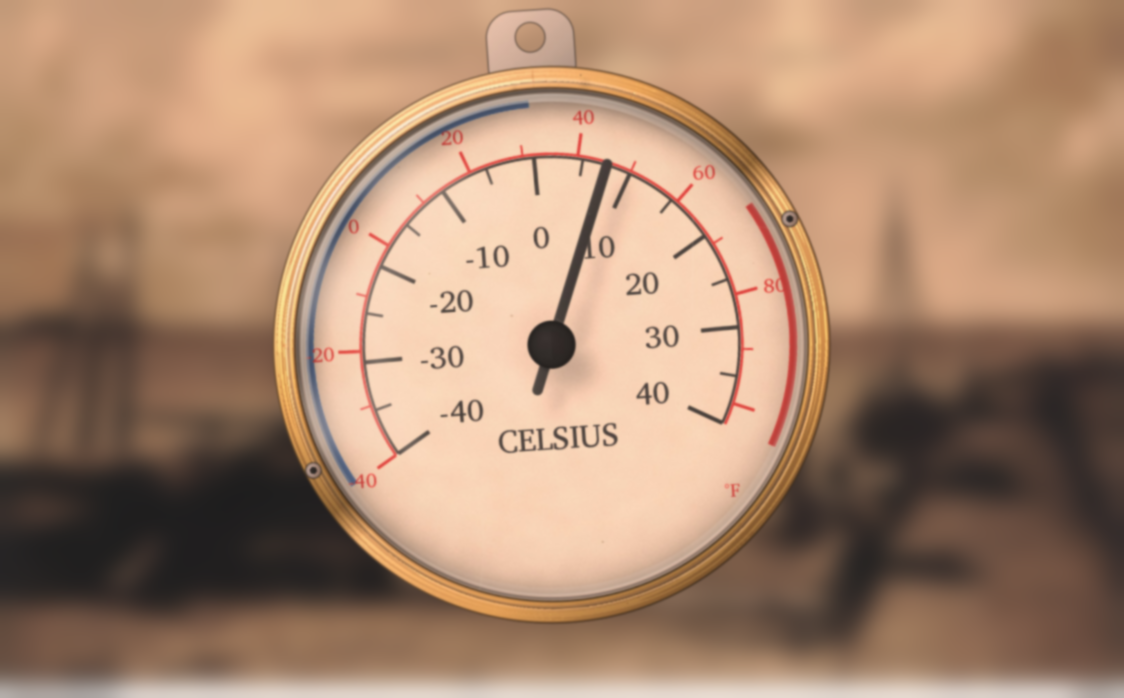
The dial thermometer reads °C 7.5
